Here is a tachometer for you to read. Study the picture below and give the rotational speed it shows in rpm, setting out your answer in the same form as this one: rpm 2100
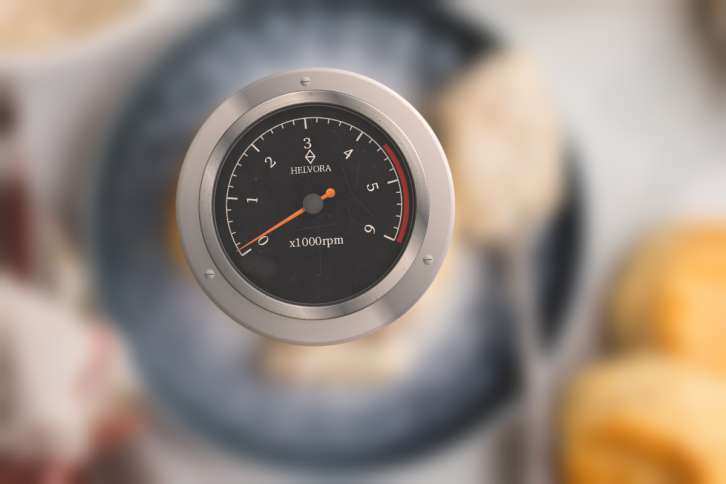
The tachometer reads rpm 100
